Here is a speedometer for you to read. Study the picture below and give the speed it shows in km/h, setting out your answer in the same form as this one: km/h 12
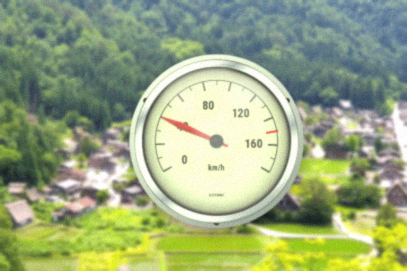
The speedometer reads km/h 40
